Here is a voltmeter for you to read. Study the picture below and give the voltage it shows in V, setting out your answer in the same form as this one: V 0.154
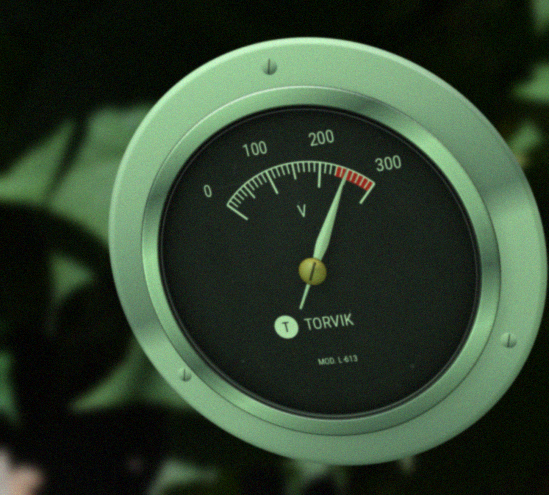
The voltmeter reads V 250
